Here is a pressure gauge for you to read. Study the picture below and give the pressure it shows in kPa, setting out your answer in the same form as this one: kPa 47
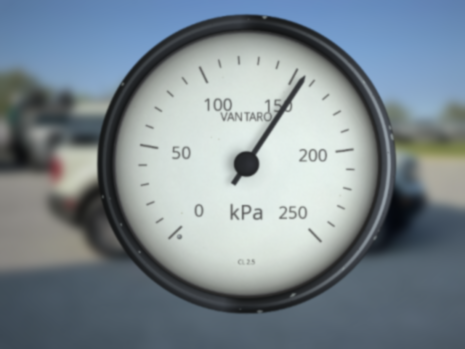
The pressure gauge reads kPa 155
